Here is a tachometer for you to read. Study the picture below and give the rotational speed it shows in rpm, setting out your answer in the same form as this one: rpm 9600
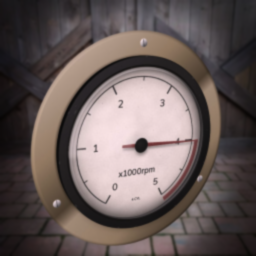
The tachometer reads rpm 4000
